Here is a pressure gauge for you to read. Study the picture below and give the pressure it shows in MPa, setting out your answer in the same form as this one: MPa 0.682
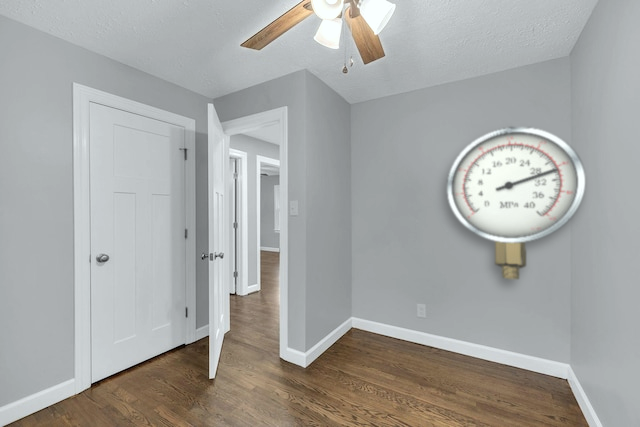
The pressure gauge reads MPa 30
